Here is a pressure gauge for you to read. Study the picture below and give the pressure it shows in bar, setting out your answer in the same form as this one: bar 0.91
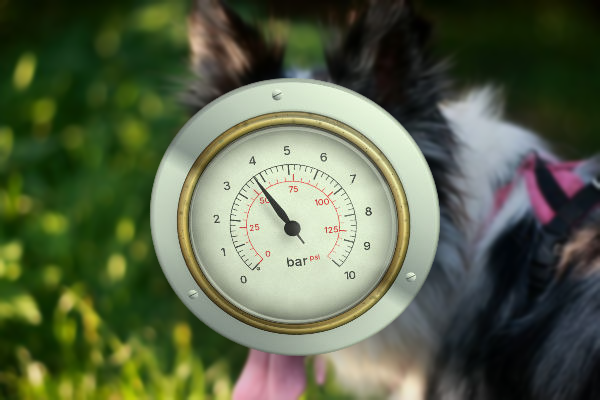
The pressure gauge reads bar 3.8
